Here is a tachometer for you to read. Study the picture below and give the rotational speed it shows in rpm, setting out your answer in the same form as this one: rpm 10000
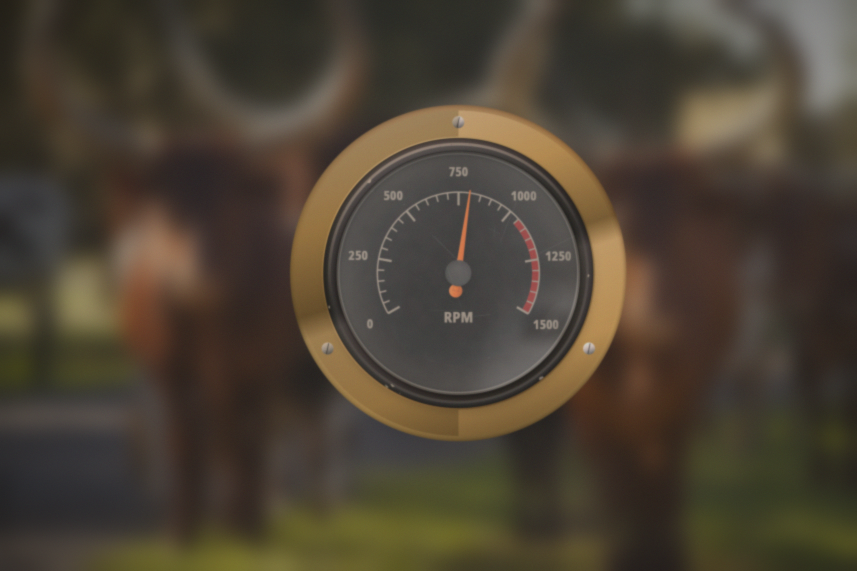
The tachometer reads rpm 800
